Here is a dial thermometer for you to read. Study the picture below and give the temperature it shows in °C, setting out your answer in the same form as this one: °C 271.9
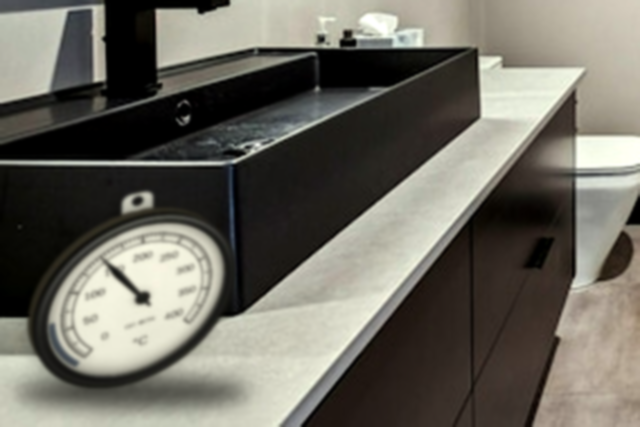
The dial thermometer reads °C 150
